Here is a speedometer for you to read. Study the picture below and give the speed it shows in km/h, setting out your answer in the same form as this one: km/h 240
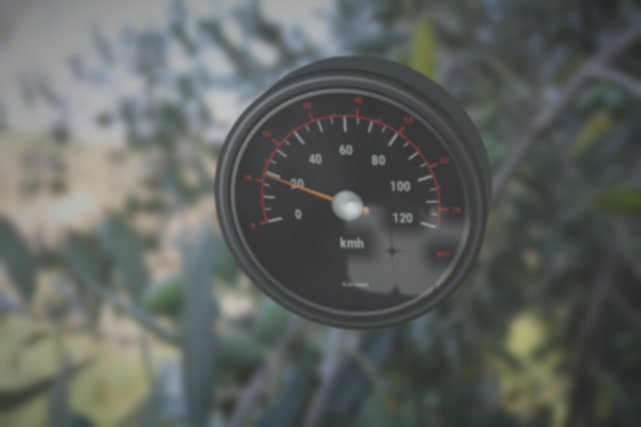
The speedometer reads km/h 20
